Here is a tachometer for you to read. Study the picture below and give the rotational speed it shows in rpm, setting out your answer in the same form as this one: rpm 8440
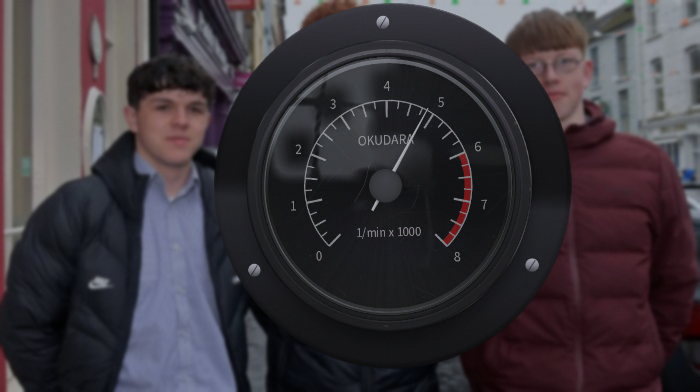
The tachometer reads rpm 4875
